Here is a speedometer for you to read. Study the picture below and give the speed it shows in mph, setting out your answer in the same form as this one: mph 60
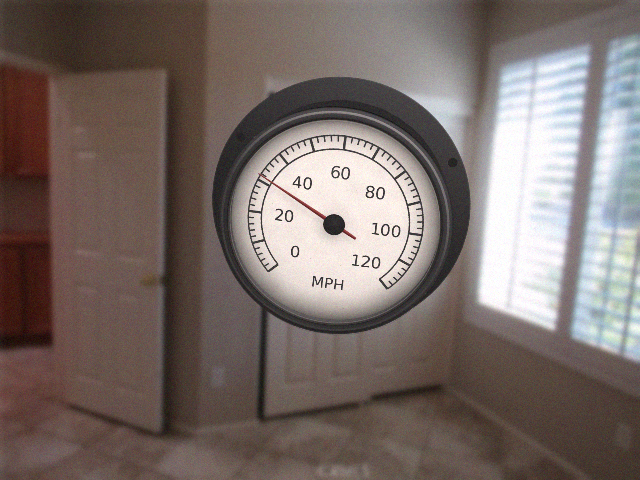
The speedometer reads mph 32
